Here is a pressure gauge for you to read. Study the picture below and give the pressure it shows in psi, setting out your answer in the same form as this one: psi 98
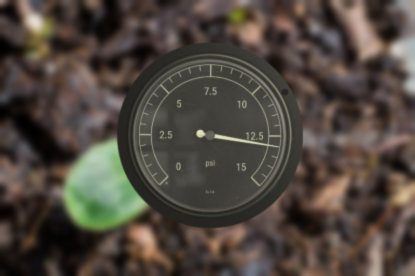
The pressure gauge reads psi 13
